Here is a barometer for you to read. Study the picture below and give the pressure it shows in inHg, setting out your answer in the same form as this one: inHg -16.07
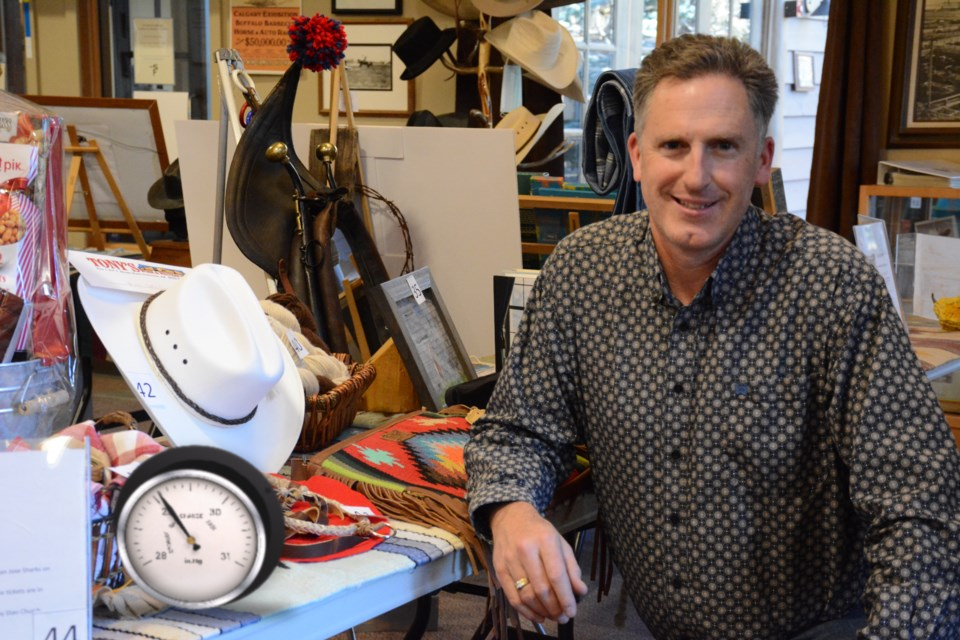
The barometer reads inHg 29.1
